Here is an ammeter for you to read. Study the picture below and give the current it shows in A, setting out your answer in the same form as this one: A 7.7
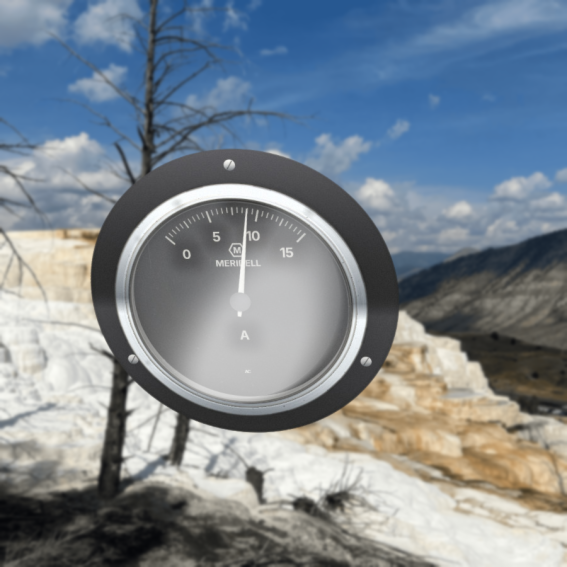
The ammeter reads A 9
